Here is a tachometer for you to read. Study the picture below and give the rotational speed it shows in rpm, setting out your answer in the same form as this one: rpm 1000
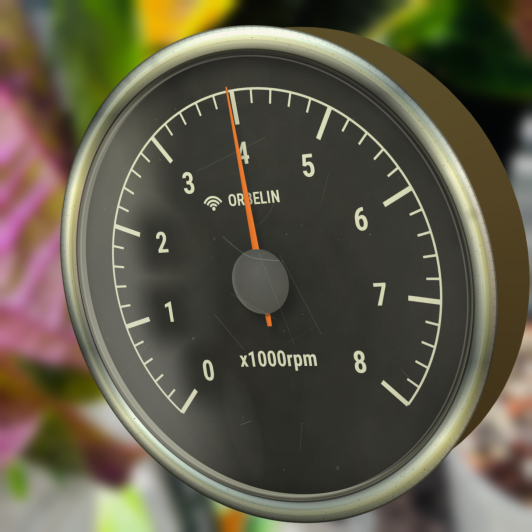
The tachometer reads rpm 4000
